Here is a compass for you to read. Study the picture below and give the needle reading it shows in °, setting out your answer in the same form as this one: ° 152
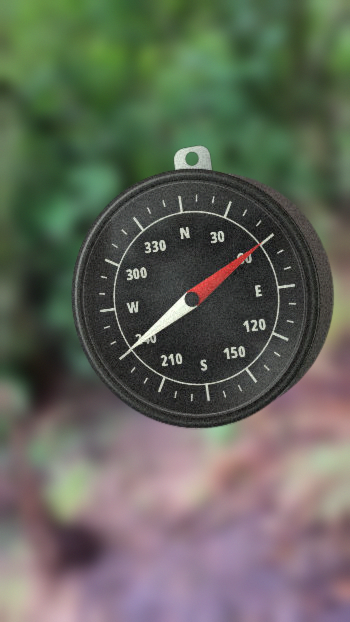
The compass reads ° 60
